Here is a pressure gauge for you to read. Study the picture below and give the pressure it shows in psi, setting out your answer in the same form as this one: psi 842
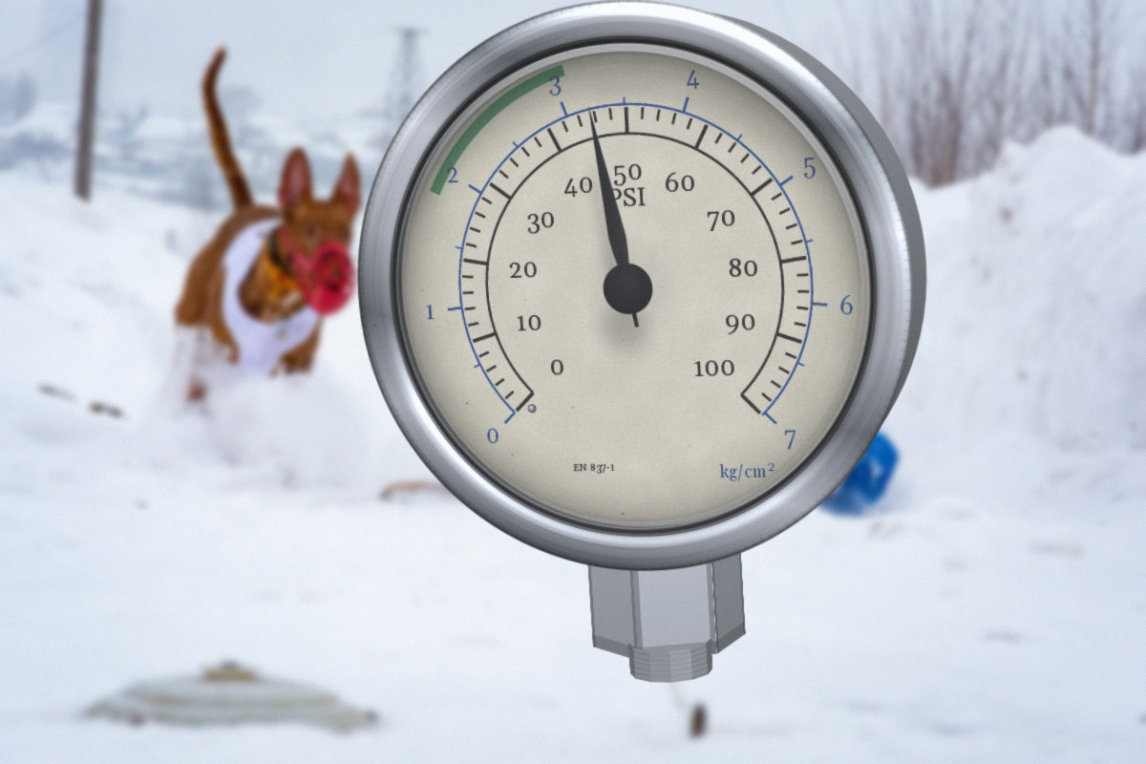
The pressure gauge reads psi 46
